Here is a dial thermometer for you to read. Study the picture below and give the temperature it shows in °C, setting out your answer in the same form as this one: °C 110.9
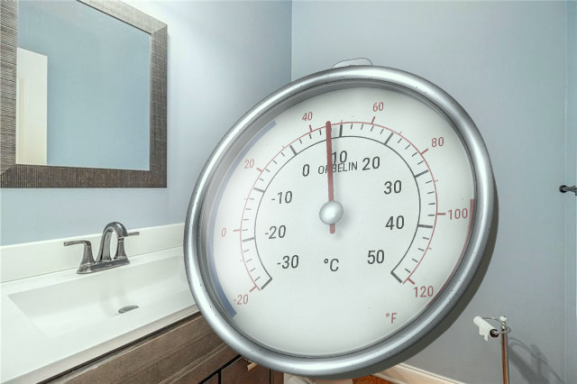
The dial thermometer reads °C 8
